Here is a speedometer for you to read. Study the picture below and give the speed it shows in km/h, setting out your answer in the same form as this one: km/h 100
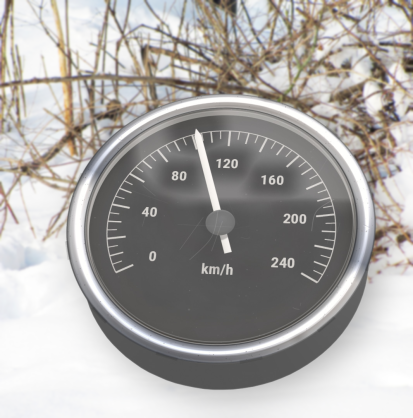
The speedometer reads km/h 102.5
